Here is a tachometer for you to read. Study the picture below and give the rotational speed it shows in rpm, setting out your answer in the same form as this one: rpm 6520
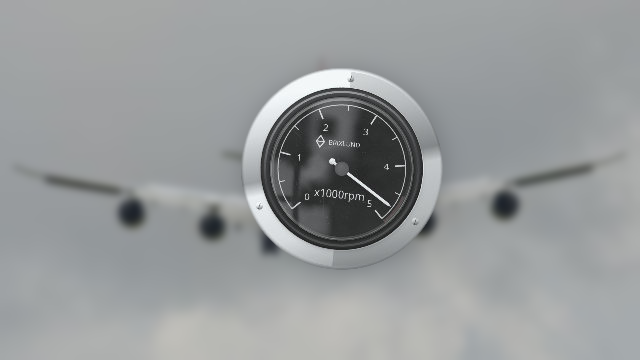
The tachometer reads rpm 4750
